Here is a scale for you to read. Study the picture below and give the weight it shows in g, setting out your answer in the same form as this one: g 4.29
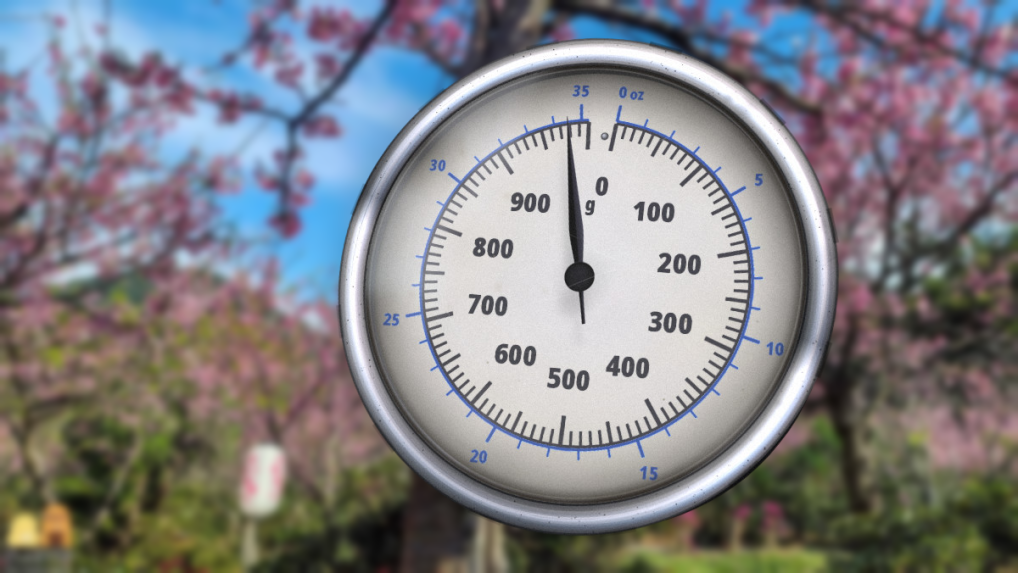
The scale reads g 980
